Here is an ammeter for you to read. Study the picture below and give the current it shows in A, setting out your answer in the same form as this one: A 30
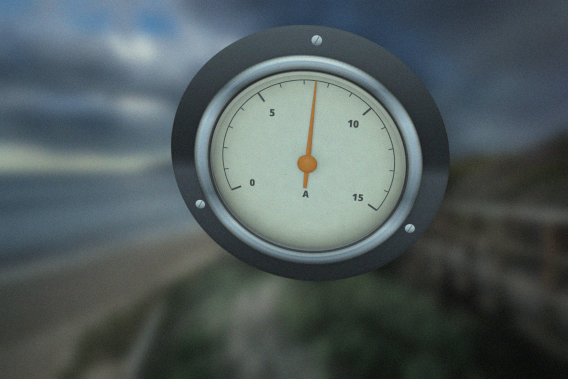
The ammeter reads A 7.5
